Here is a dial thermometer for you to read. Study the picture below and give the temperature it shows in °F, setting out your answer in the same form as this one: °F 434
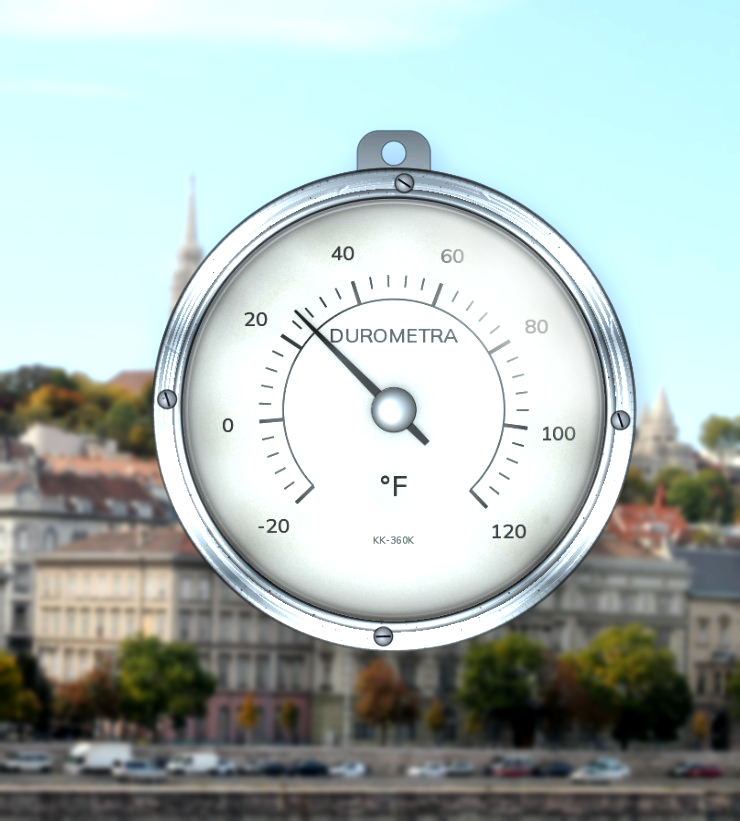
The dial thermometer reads °F 26
